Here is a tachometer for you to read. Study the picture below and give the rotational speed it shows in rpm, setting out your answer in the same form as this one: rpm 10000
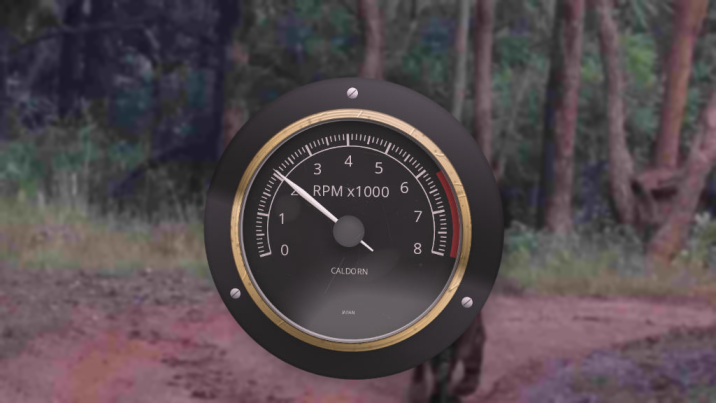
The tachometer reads rpm 2100
